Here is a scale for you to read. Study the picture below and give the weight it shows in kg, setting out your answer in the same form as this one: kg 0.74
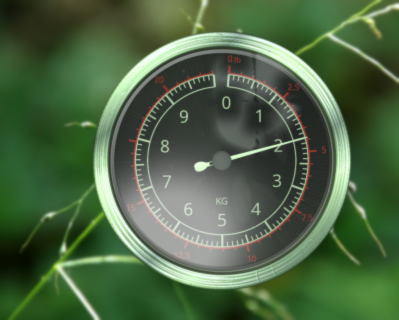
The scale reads kg 2
